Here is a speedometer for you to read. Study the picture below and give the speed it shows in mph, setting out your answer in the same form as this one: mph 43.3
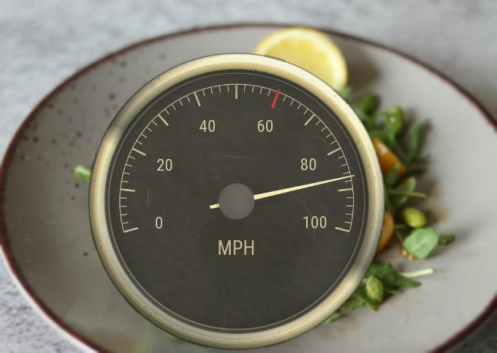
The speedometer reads mph 87
